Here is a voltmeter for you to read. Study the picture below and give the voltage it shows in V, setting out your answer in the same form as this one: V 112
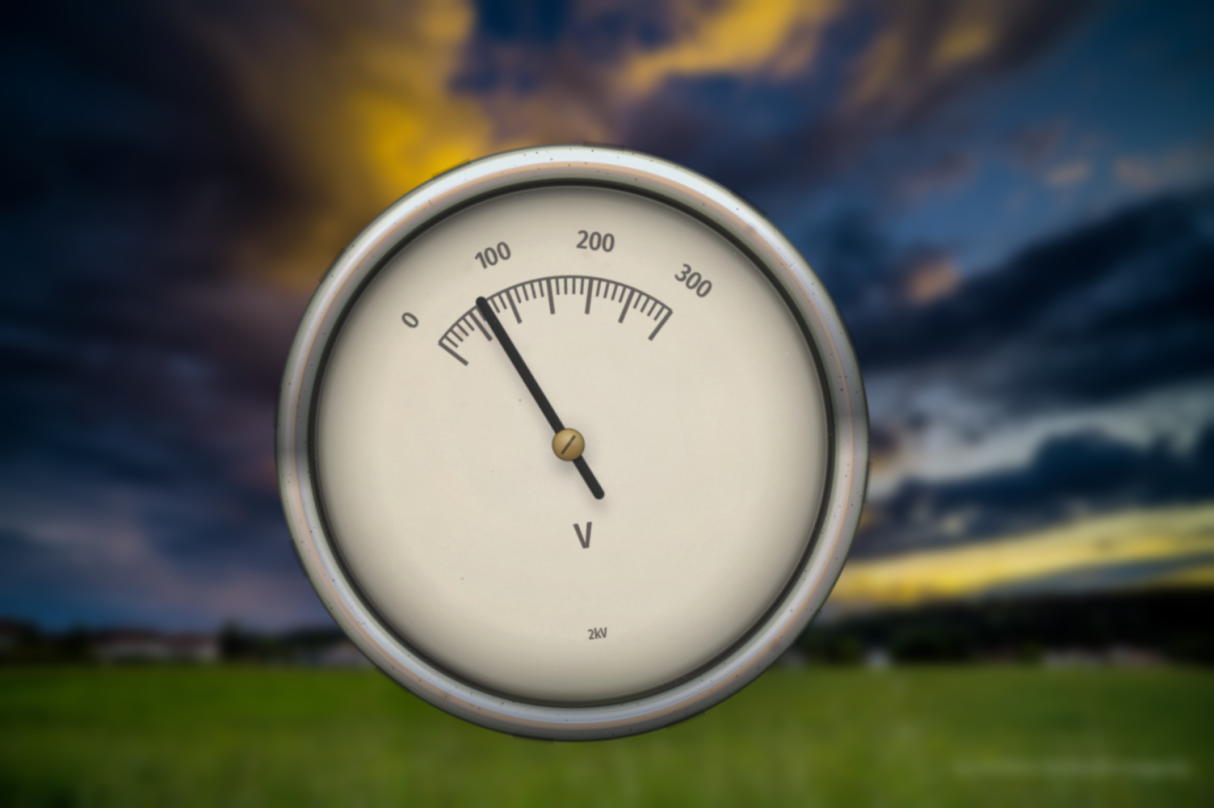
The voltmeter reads V 70
